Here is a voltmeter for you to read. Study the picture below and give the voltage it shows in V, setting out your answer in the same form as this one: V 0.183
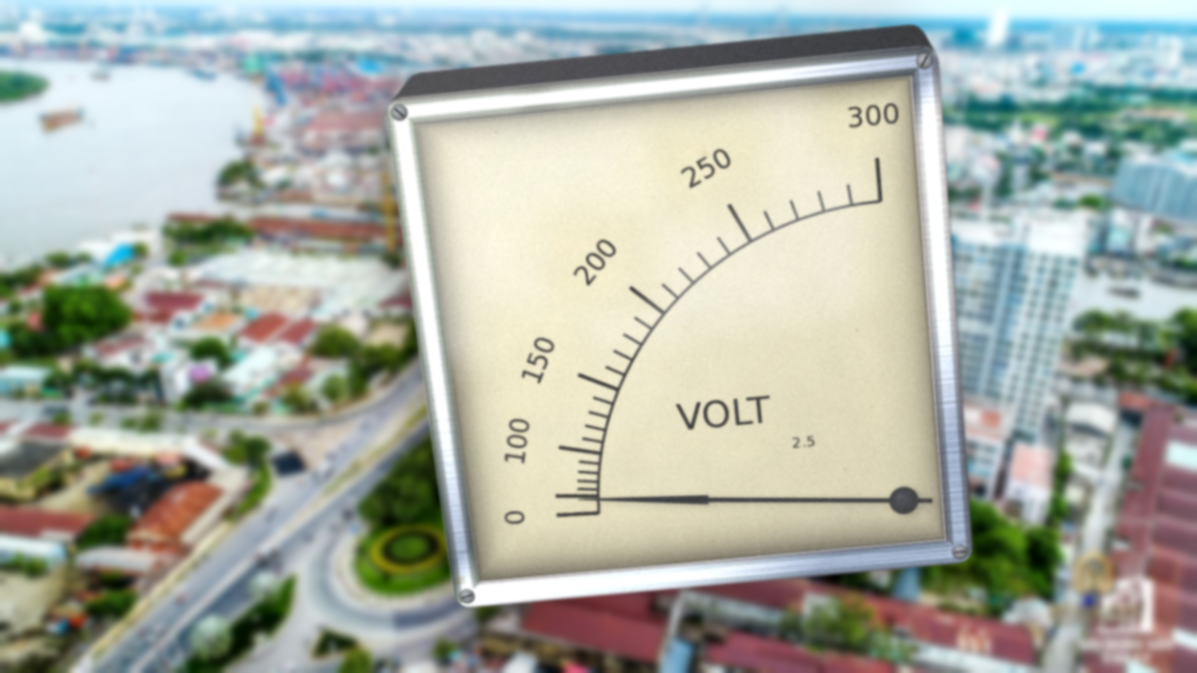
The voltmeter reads V 50
